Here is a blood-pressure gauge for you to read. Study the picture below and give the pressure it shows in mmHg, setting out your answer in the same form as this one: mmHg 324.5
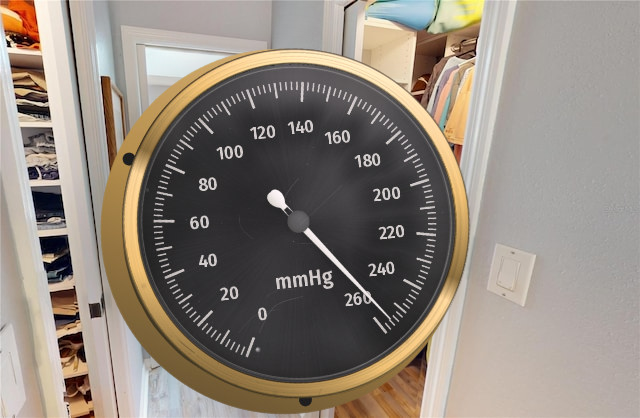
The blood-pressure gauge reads mmHg 256
